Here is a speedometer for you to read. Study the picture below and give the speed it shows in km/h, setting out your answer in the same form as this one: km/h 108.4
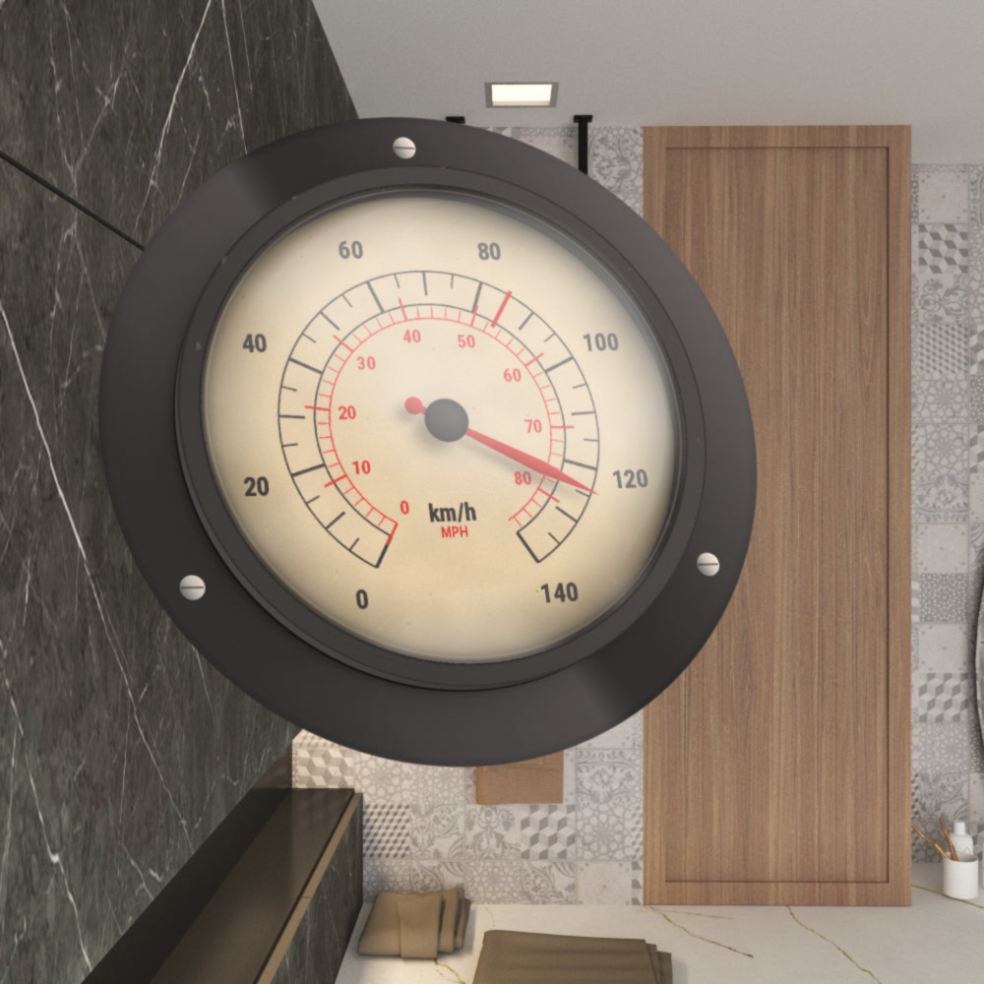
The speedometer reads km/h 125
